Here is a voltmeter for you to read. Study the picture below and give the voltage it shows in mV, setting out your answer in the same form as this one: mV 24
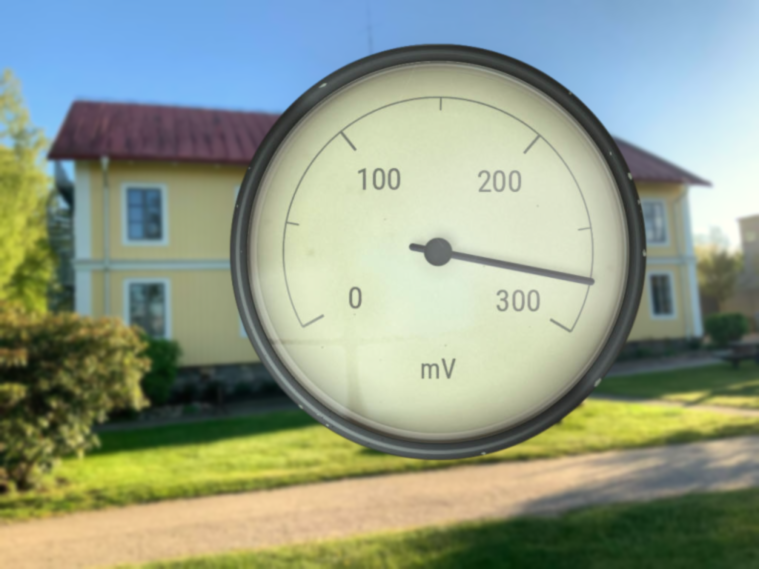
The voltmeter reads mV 275
